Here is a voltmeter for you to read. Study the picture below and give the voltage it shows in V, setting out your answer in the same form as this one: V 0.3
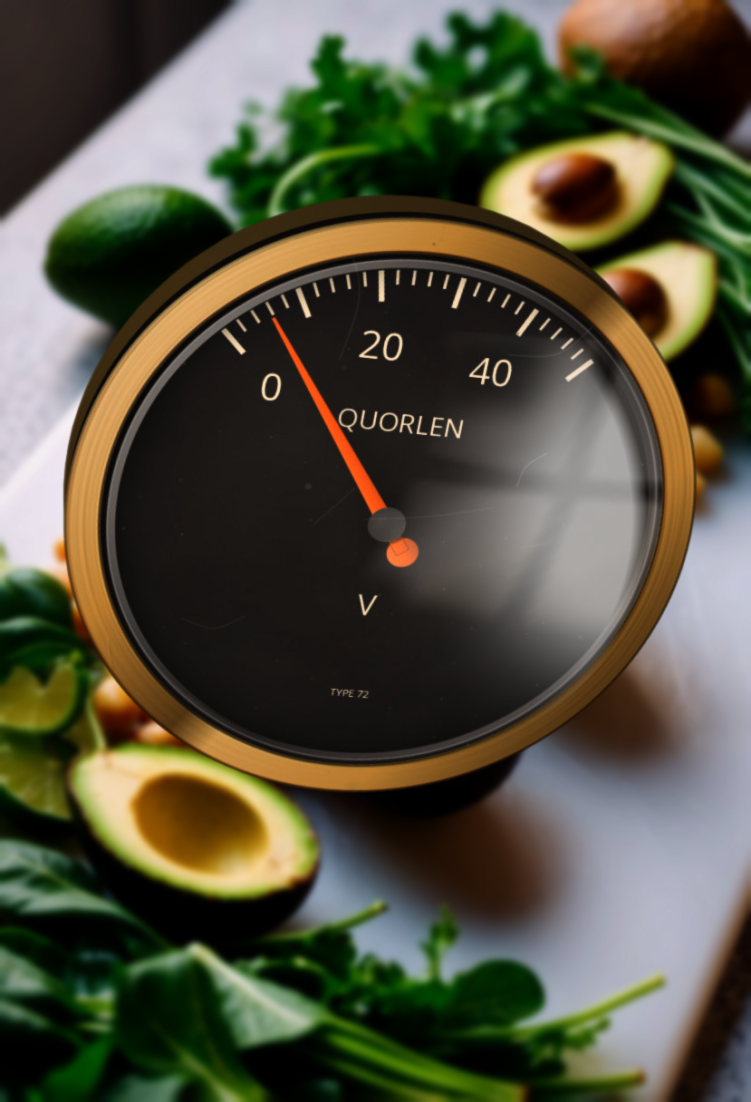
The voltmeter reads V 6
